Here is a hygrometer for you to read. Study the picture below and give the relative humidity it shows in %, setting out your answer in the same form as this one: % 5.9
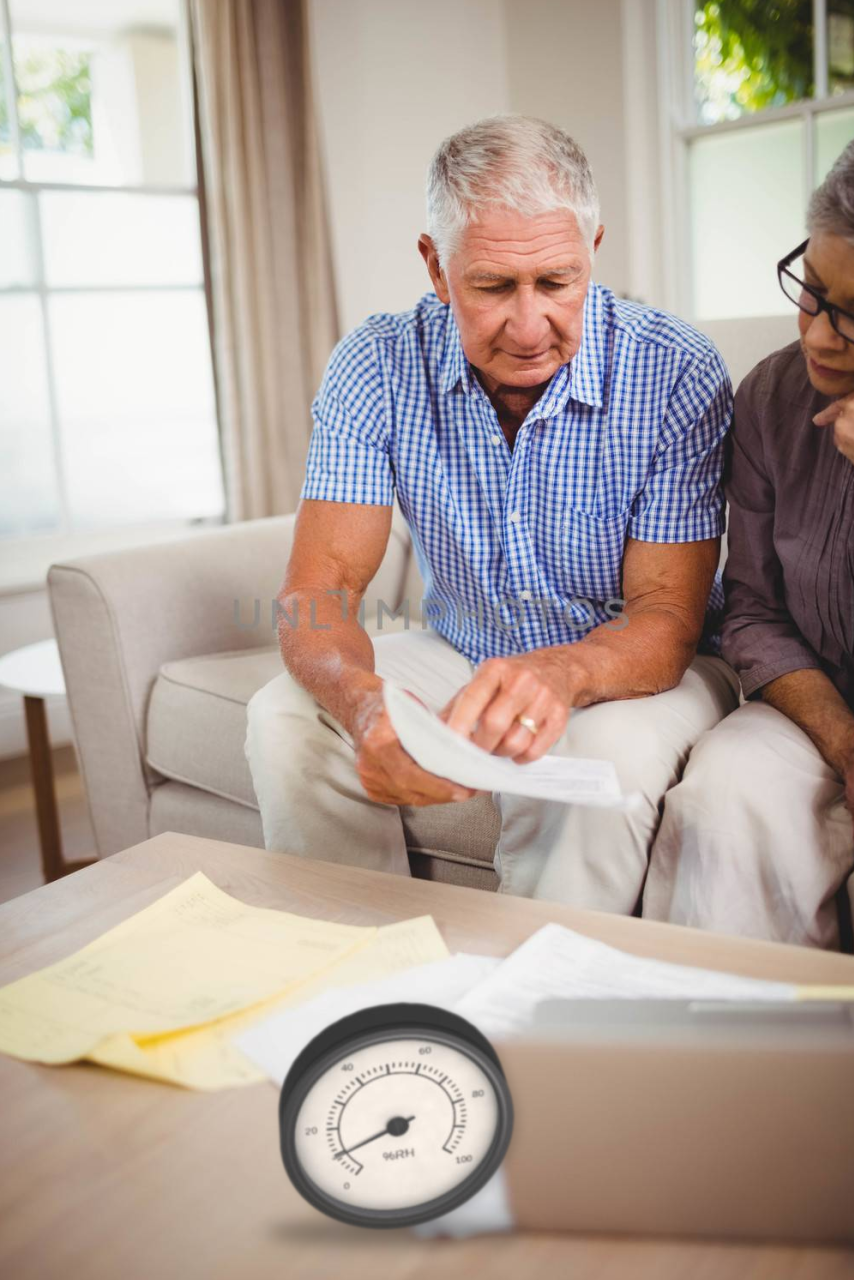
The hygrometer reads % 10
